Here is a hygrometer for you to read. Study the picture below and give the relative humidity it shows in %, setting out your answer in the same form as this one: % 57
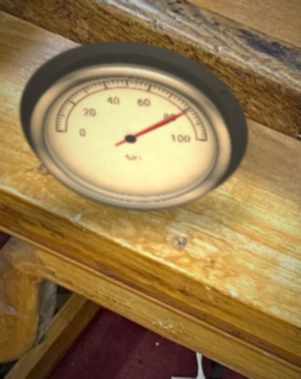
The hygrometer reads % 80
